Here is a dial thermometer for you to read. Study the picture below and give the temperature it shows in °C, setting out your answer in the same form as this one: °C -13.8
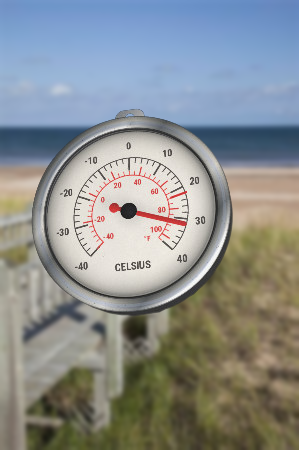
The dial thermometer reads °C 32
